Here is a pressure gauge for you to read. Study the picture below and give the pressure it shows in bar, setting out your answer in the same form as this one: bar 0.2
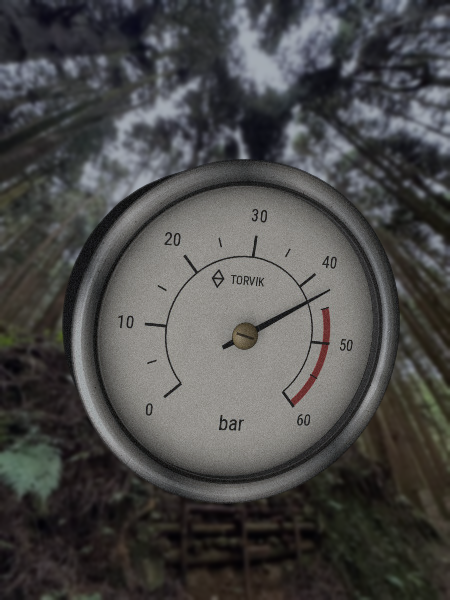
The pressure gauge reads bar 42.5
